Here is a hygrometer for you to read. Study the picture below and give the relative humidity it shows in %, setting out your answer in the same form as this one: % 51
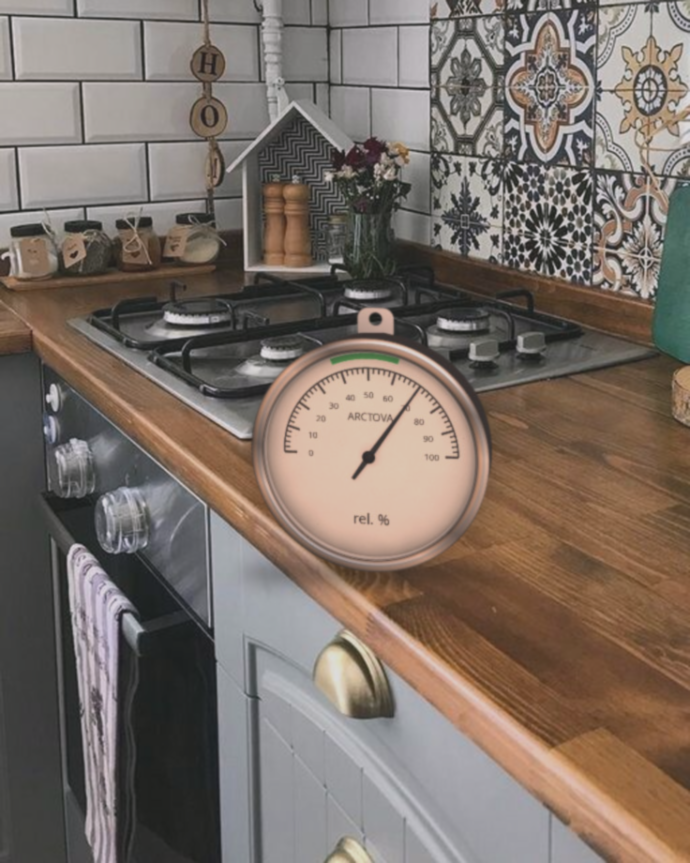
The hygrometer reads % 70
